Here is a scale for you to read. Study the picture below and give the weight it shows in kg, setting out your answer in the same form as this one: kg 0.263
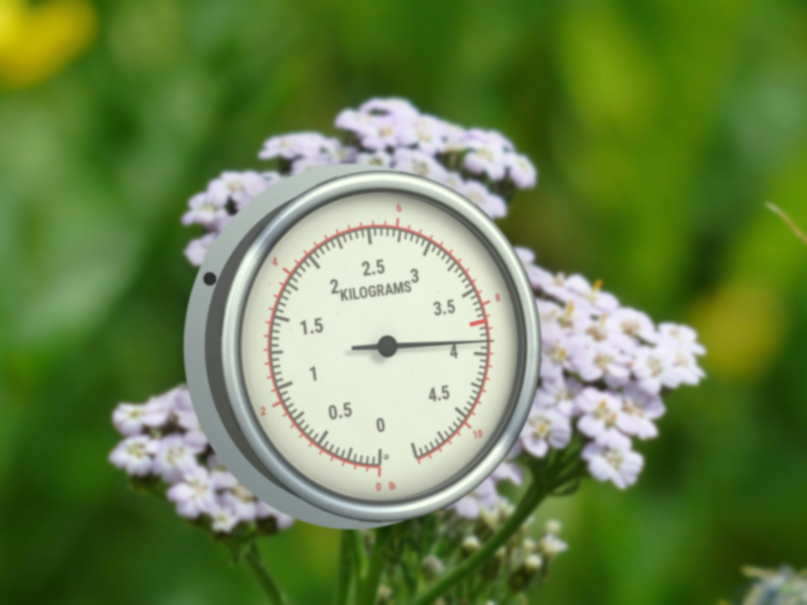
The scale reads kg 3.9
